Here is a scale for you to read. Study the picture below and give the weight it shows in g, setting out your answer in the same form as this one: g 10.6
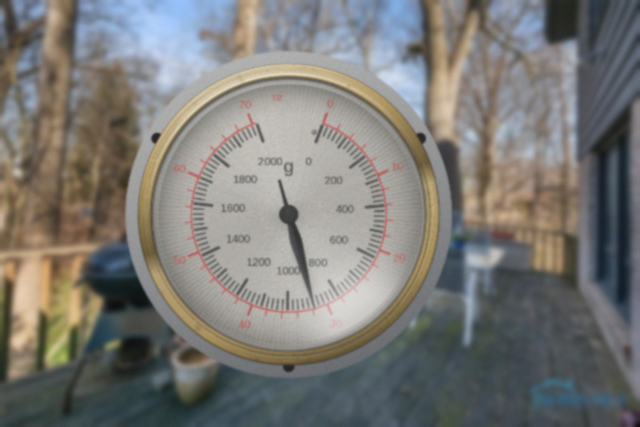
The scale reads g 900
